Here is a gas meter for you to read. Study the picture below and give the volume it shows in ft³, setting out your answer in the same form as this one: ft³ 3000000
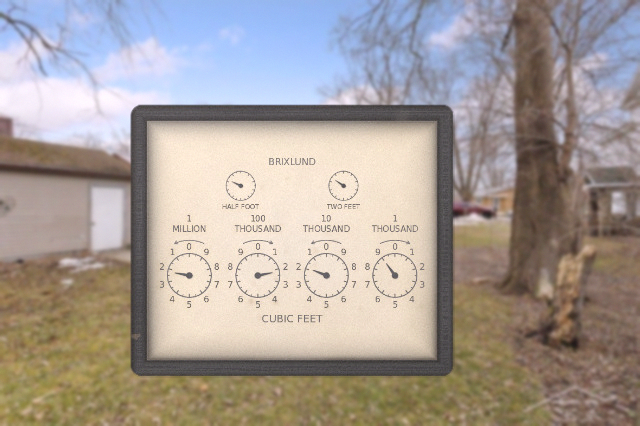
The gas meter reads ft³ 221900
